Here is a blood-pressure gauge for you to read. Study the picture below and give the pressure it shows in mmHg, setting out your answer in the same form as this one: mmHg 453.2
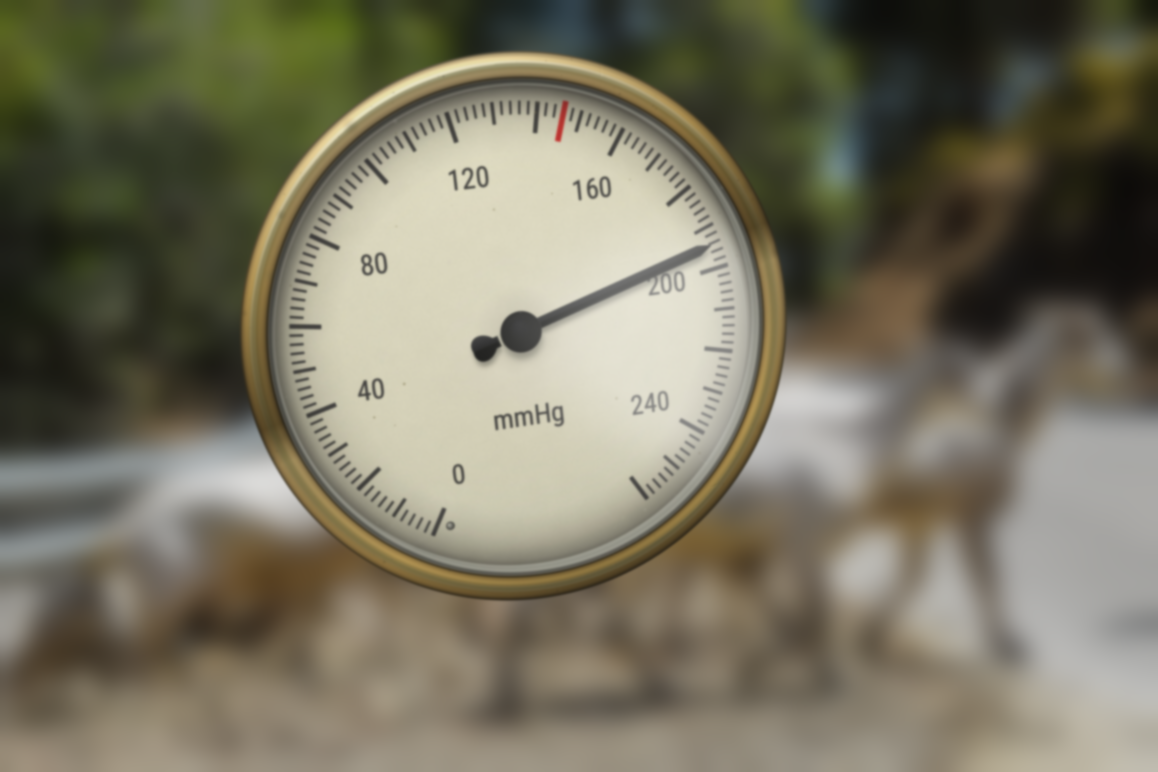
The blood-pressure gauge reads mmHg 194
